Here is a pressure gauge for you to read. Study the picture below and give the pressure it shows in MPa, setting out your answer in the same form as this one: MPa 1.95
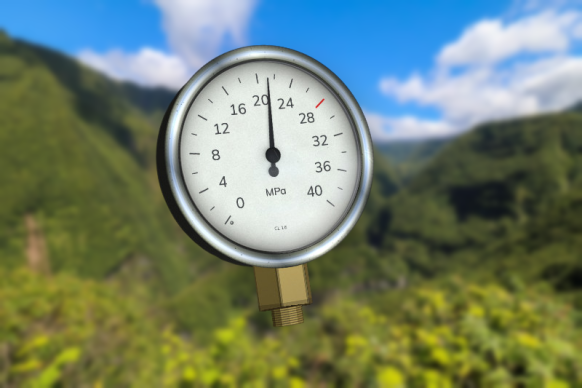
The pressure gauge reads MPa 21
